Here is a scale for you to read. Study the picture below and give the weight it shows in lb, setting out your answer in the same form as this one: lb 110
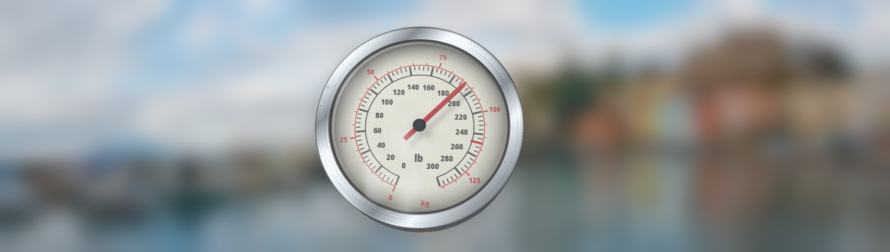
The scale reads lb 192
